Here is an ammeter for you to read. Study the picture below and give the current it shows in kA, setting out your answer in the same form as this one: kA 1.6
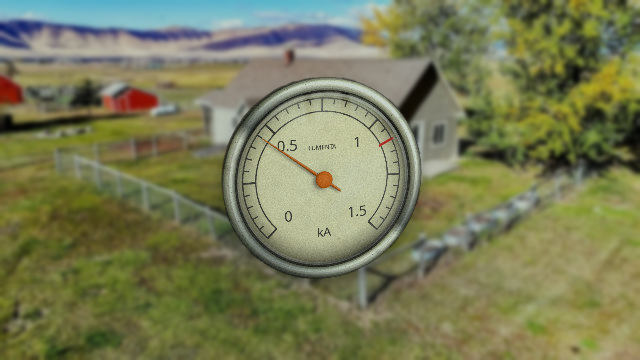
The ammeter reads kA 0.45
